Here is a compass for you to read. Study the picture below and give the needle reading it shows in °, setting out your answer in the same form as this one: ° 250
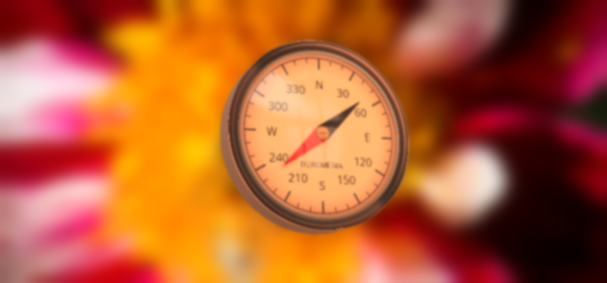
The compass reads ° 230
